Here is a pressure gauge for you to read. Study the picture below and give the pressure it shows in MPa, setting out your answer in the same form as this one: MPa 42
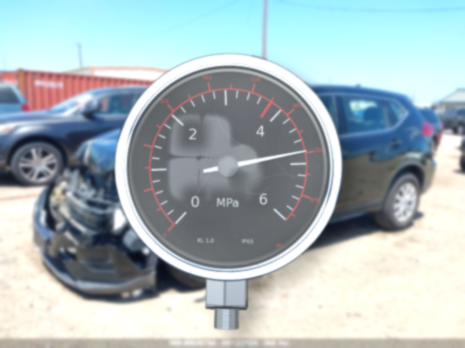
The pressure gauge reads MPa 4.8
